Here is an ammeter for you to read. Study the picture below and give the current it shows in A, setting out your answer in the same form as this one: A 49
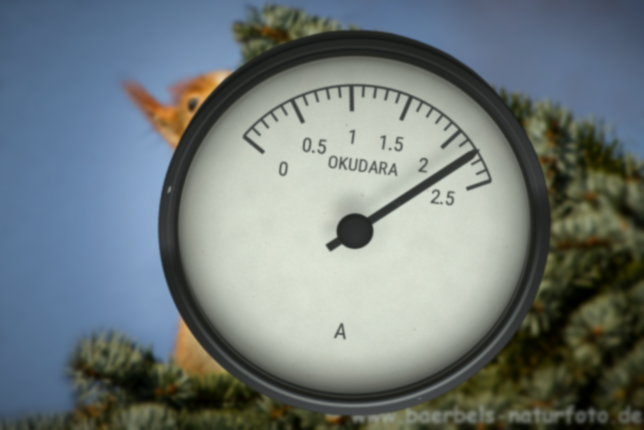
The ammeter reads A 2.2
